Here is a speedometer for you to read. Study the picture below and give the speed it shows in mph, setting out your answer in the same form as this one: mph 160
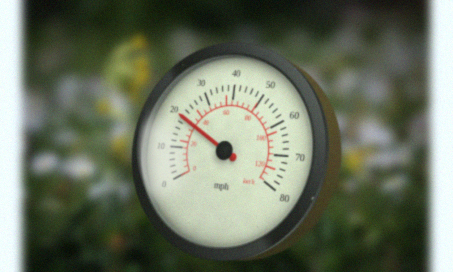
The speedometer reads mph 20
